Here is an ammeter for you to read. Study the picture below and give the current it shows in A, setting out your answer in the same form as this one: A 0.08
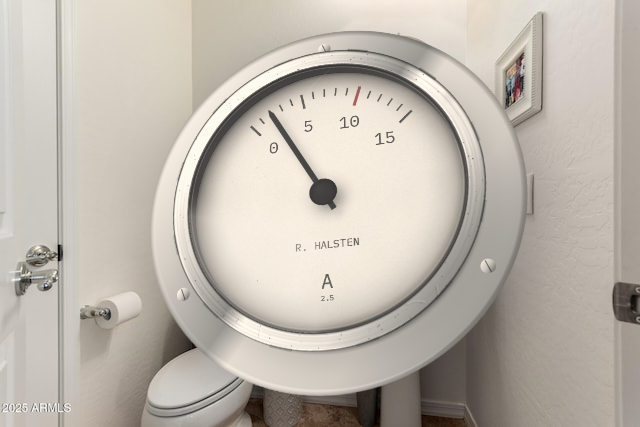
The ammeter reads A 2
